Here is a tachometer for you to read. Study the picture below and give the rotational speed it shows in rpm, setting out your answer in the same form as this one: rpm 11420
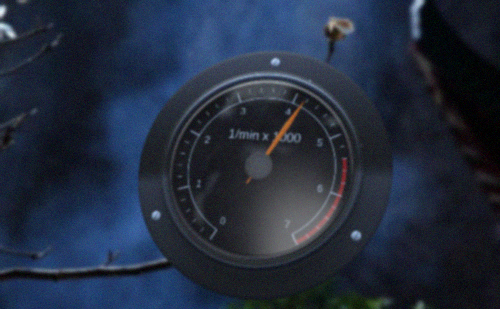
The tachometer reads rpm 4200
